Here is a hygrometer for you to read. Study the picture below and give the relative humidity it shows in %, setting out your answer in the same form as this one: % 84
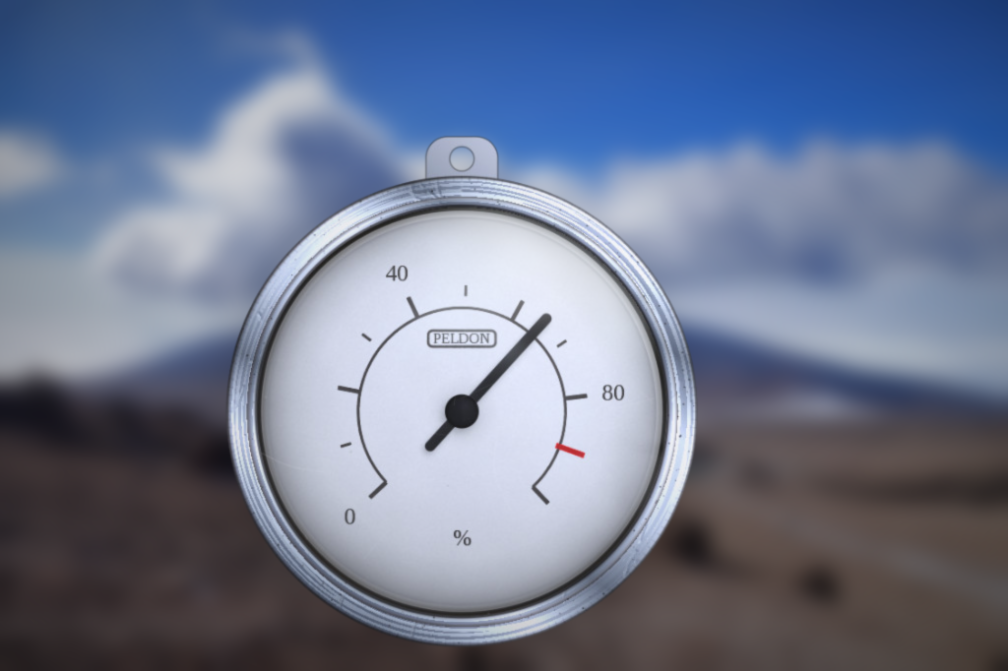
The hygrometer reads % 65
